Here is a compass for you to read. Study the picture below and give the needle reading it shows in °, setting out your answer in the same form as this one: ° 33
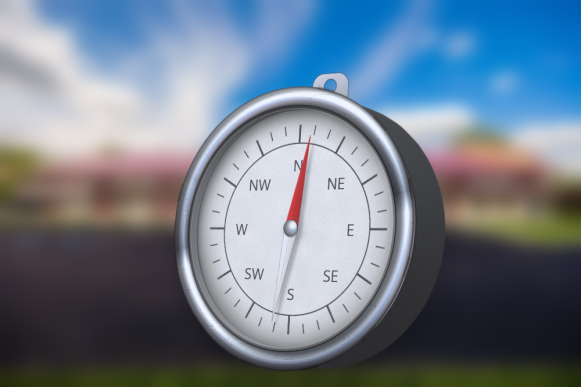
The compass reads ° 10
